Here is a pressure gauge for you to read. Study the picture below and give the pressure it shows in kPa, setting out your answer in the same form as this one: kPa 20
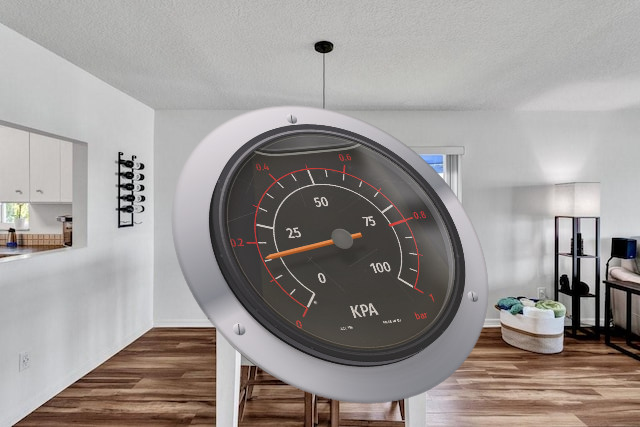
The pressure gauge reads kPa 15
